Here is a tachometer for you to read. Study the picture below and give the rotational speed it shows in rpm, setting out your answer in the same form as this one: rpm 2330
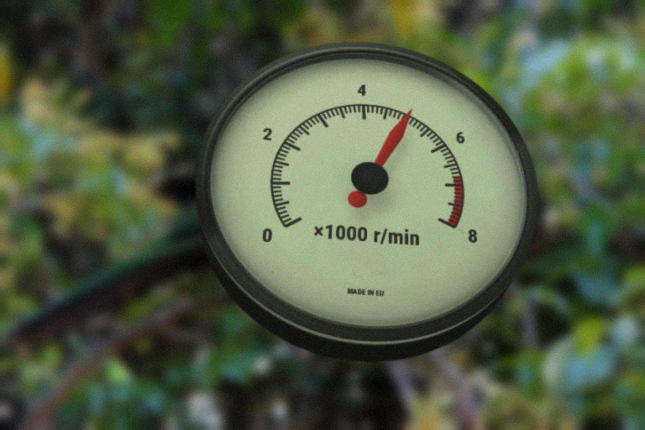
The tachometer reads rpm 5000
